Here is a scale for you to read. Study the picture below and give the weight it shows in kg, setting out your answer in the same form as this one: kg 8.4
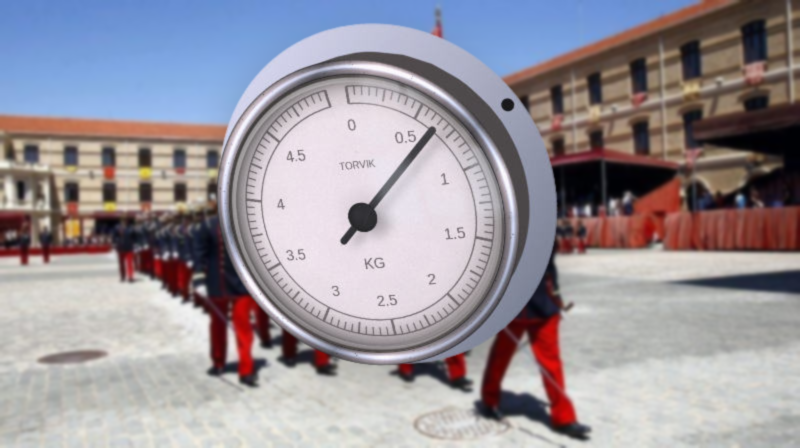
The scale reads kg 0.65
